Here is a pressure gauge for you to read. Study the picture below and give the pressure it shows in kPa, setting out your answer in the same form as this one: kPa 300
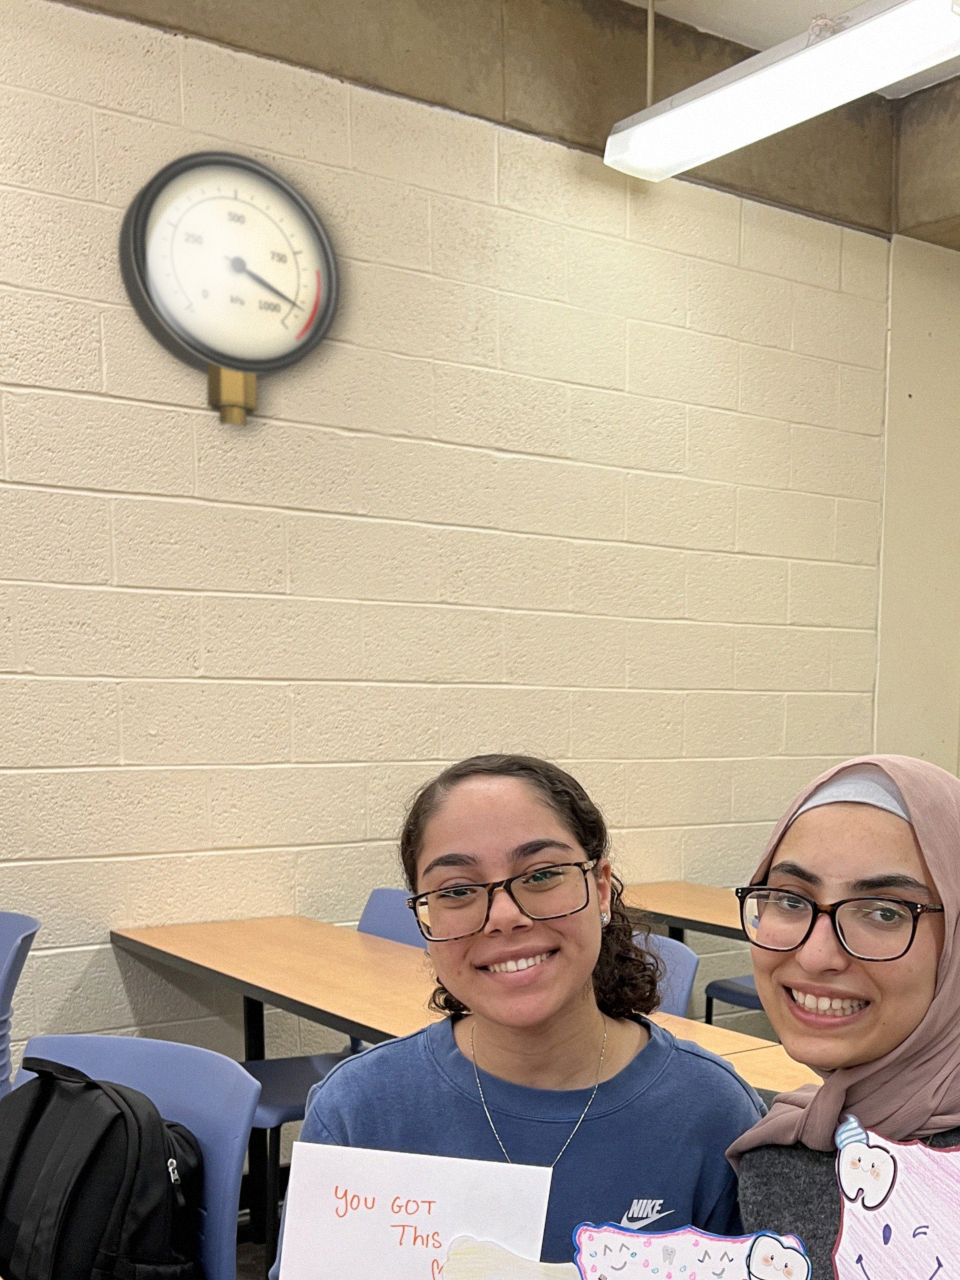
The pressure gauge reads kPa 925
